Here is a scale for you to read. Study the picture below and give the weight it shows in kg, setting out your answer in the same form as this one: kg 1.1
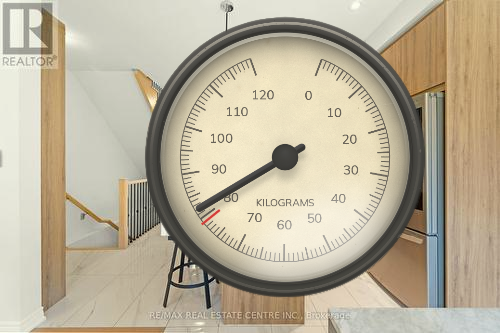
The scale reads kg 82
